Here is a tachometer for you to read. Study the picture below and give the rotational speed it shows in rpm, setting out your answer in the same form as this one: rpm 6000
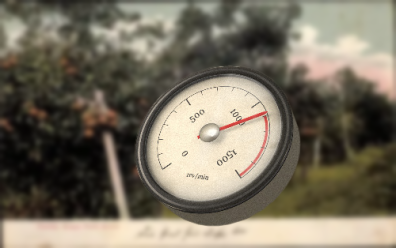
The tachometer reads rpm 1100
